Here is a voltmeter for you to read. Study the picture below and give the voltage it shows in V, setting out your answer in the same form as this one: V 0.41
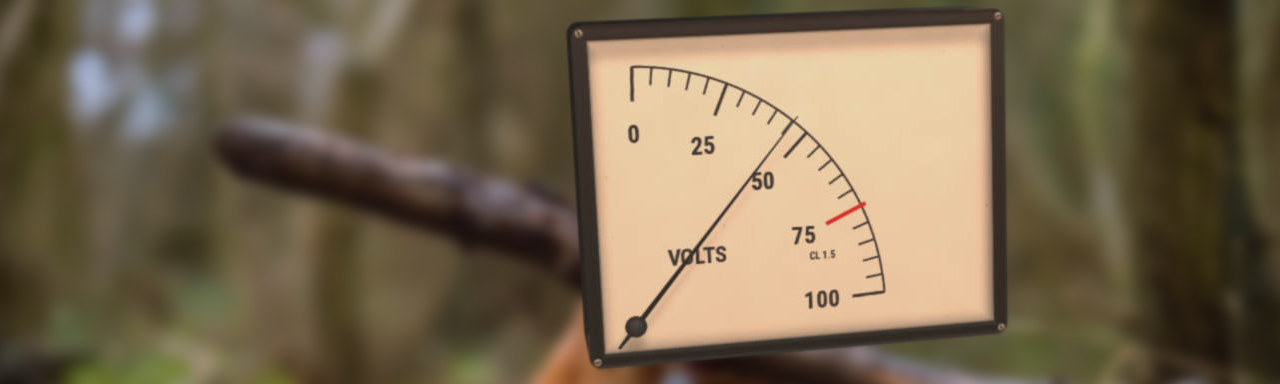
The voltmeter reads V 45
